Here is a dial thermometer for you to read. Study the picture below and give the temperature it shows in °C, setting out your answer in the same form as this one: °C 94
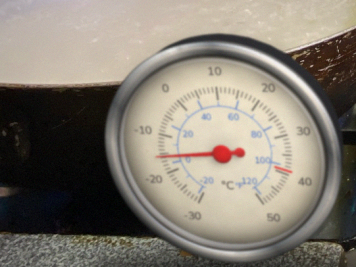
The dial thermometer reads °C -15
